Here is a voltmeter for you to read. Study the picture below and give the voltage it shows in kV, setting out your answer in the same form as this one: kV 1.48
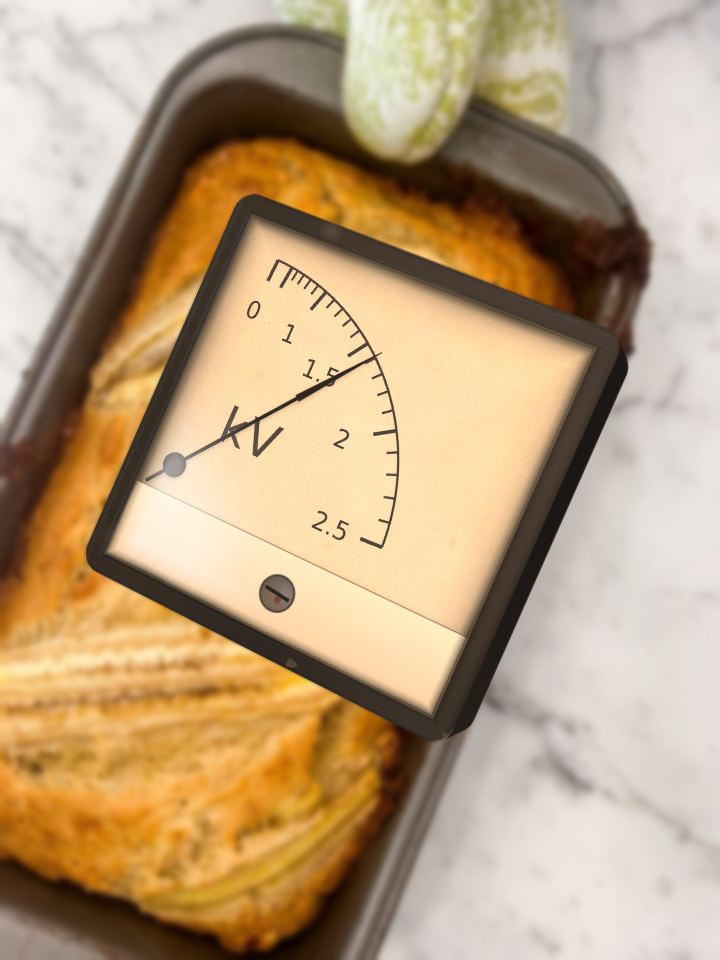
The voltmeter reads kV 1.6
